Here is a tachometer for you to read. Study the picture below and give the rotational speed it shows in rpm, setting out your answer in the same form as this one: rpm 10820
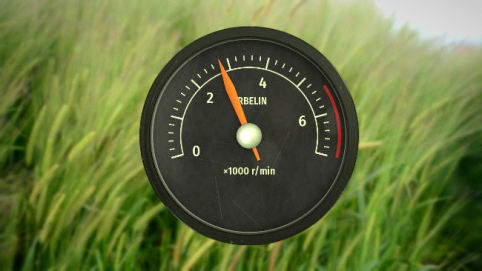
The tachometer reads rpm 2800
